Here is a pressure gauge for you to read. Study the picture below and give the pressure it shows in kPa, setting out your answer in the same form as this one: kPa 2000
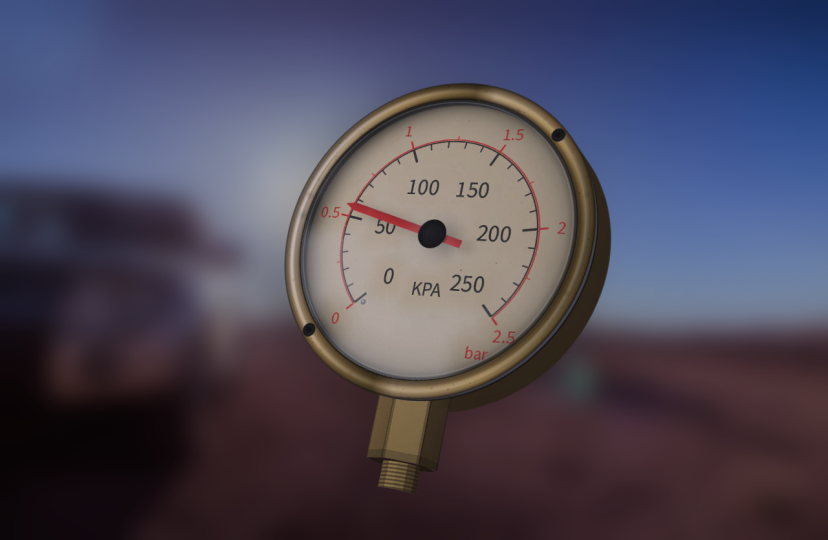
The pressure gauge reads kPa 55
